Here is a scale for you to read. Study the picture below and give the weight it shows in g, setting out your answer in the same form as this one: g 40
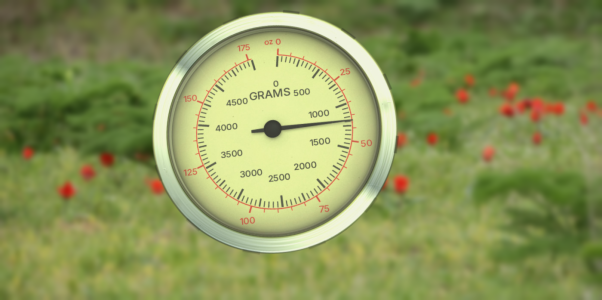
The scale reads g 1200
